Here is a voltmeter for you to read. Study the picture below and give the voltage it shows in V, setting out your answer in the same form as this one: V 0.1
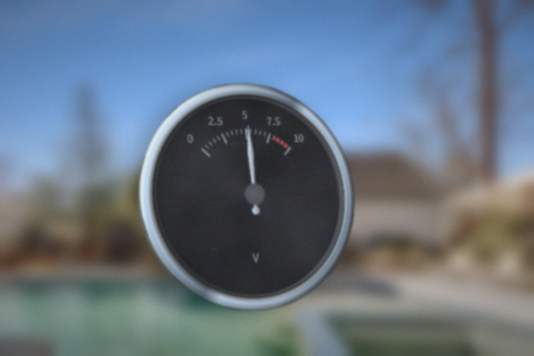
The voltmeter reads V 5
